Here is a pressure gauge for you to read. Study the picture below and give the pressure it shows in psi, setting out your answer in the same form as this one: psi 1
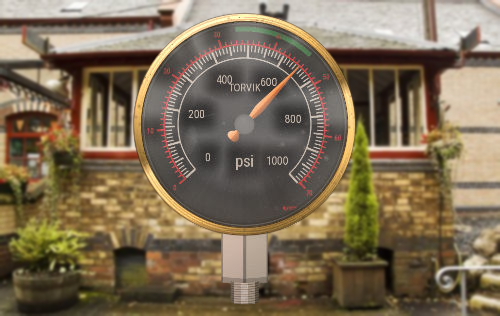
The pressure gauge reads psi 650
